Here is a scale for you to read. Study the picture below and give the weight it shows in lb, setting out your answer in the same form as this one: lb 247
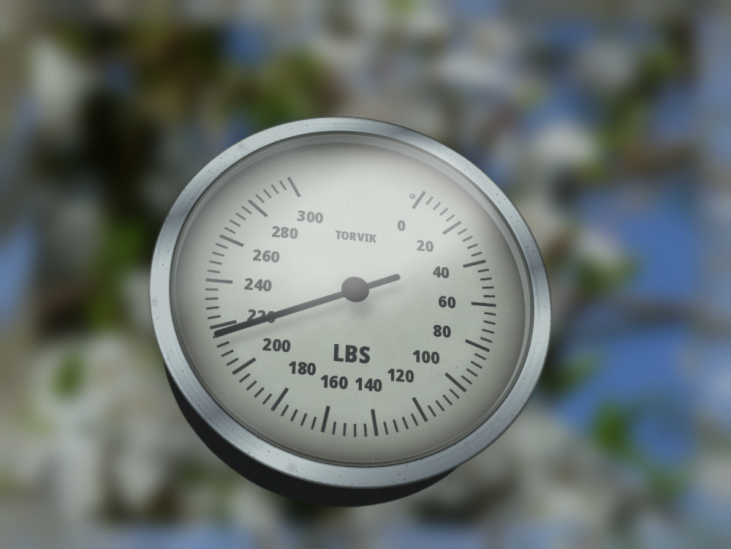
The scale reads lb 216
